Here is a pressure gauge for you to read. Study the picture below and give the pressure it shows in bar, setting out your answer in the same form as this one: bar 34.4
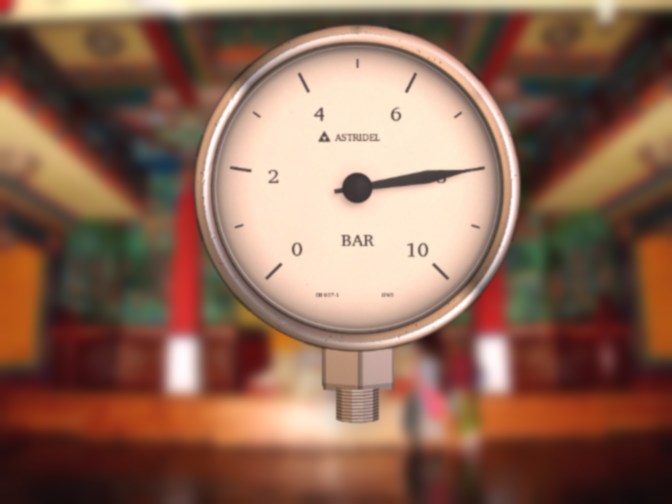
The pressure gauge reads bar 8
